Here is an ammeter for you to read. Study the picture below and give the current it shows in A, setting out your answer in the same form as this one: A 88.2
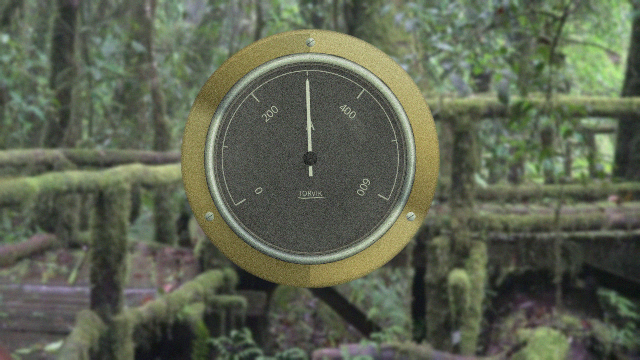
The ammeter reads A 300
